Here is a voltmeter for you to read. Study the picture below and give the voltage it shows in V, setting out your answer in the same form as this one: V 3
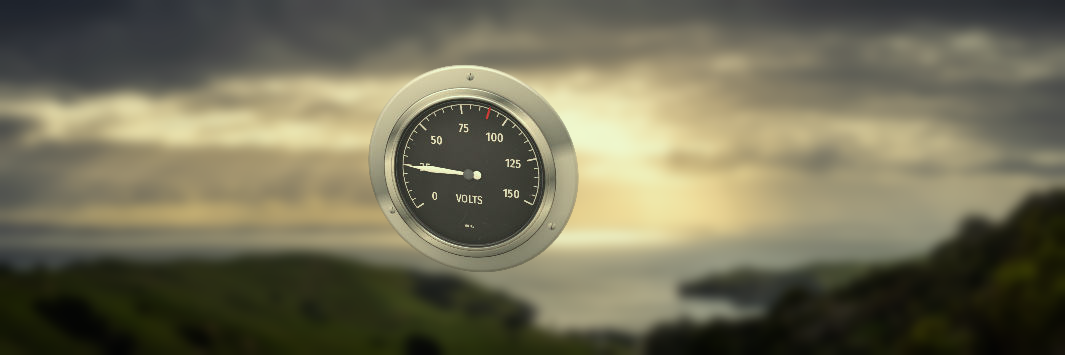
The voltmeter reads V 25
